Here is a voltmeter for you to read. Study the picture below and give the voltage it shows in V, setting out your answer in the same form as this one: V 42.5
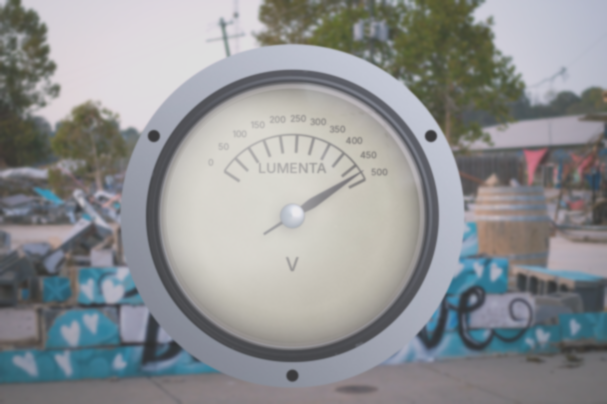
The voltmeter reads V 475
